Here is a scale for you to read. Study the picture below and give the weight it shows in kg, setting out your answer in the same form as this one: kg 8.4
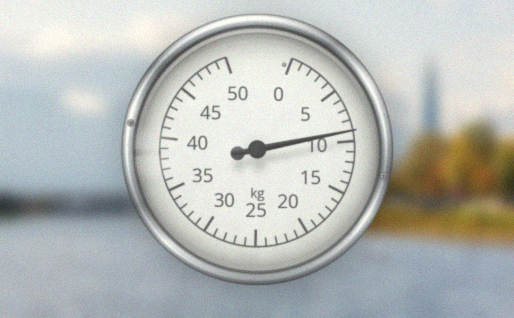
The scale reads kg 9
